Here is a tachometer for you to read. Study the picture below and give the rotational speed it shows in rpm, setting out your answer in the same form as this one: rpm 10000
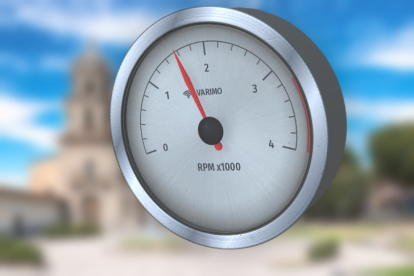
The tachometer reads rpm 1600
